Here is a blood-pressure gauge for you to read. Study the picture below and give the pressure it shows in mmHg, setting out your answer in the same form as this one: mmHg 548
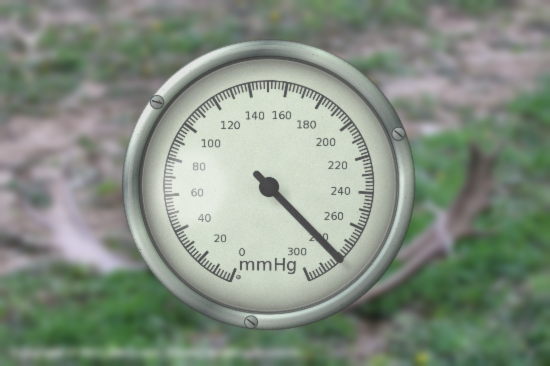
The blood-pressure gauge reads mmHg 280
